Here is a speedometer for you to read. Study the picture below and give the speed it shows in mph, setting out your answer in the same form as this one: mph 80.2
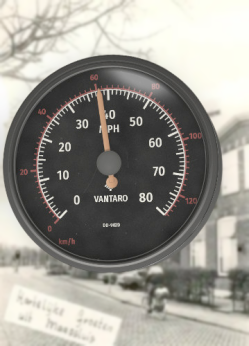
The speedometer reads mph 38
